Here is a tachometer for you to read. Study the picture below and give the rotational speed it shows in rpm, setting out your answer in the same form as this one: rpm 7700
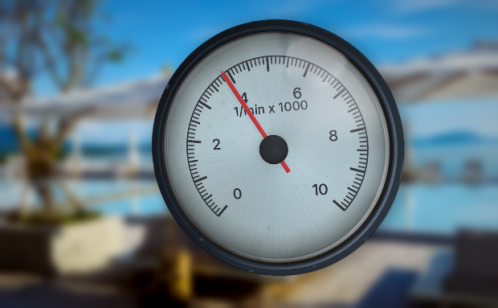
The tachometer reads rpm 3900
